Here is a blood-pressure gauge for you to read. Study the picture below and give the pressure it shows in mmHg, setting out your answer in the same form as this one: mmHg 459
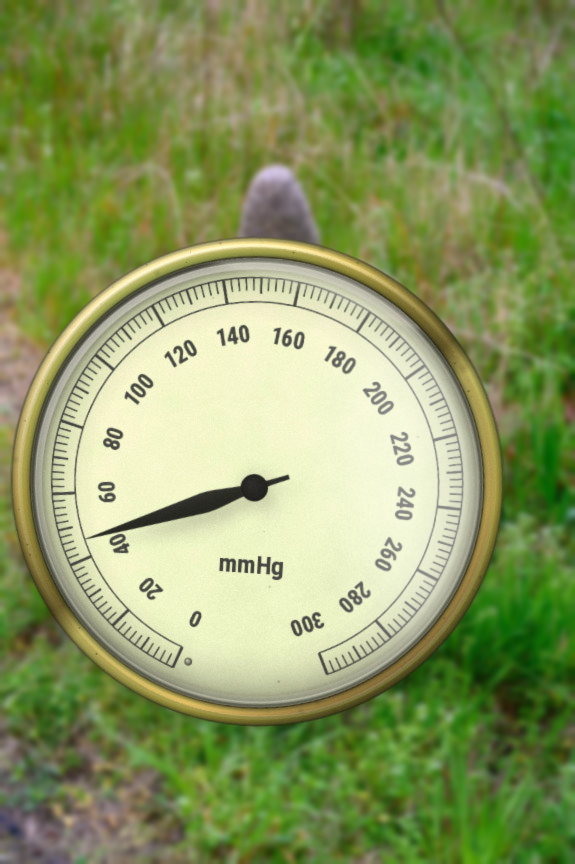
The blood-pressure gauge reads mmHg 46
